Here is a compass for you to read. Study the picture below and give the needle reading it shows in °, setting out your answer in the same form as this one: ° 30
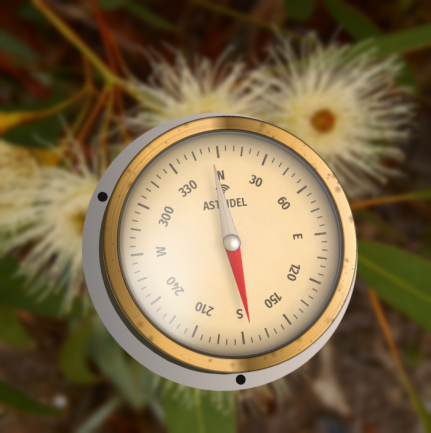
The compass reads ° 175
